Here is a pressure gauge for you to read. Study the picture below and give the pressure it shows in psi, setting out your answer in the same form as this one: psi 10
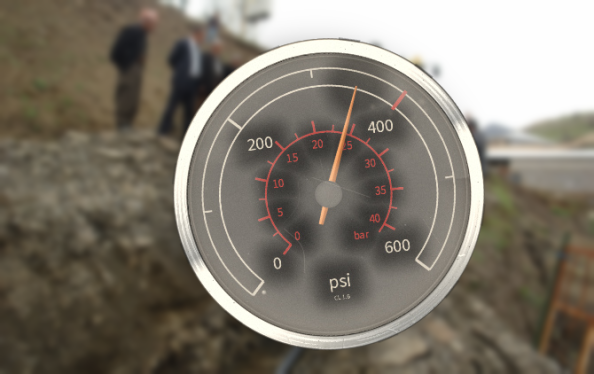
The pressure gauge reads psi 350
